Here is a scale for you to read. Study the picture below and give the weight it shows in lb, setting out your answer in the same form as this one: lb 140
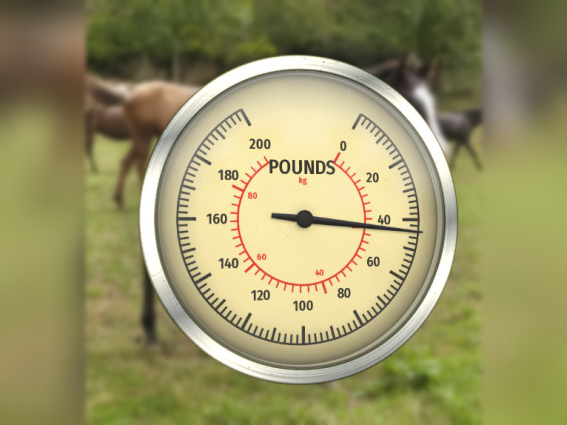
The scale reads lb 44
